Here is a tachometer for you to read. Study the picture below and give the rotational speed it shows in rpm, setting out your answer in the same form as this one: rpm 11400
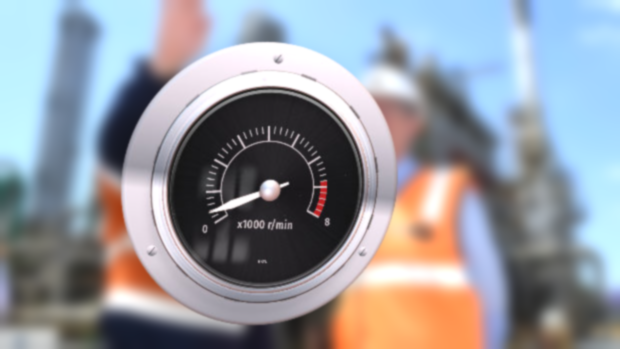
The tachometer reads rpm 400
